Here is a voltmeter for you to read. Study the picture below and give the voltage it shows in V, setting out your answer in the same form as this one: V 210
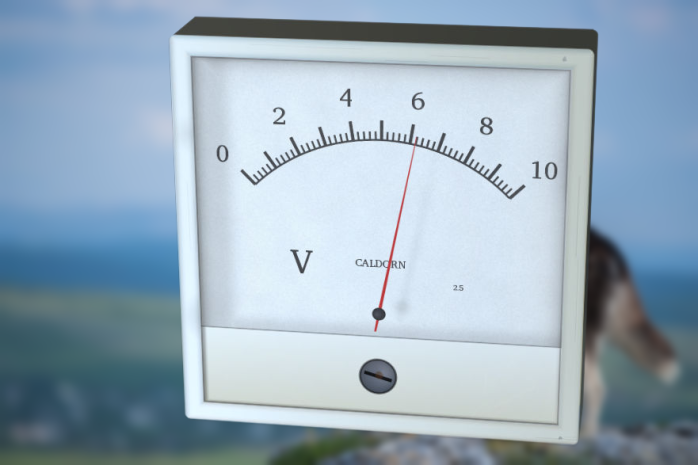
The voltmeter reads V 6.2
